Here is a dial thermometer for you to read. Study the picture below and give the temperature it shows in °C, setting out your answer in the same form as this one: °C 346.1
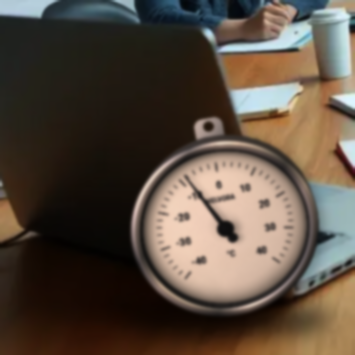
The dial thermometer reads °C -8
